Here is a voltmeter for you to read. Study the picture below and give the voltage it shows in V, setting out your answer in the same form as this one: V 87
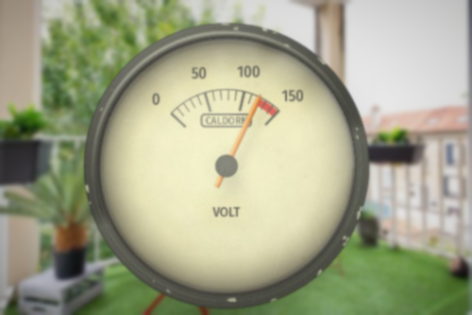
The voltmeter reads V 120
